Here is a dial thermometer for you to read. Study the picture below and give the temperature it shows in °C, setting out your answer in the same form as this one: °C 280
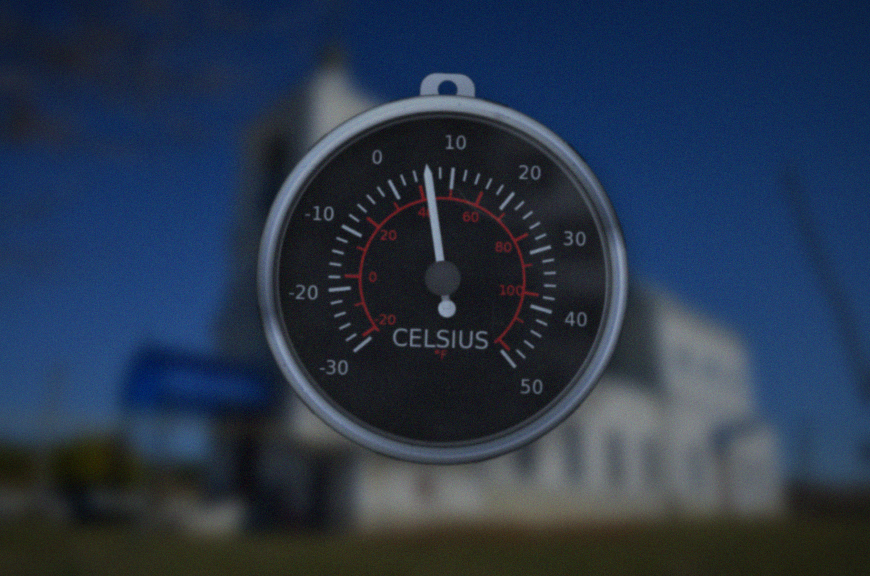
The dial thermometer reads °C 6
